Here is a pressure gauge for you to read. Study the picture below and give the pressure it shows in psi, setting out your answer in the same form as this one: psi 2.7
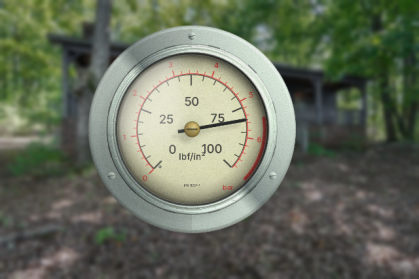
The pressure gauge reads psi 80
